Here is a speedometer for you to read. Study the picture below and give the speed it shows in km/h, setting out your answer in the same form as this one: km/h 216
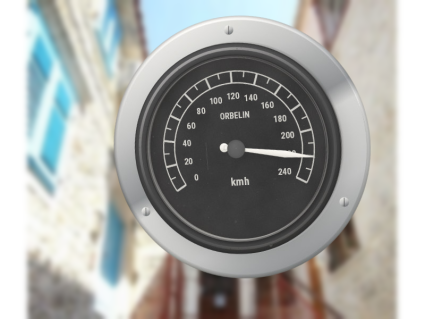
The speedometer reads km/h 220
